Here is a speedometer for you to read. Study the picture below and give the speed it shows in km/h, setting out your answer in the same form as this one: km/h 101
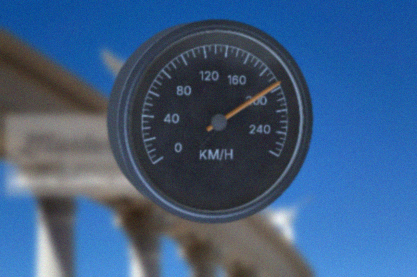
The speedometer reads km/h 195
